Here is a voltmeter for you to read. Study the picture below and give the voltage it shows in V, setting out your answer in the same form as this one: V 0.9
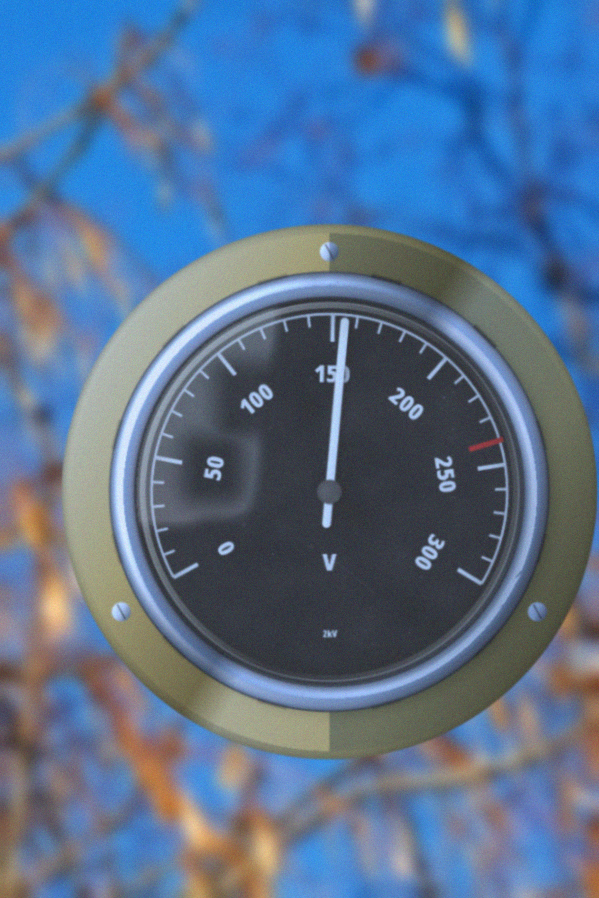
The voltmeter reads V 155
